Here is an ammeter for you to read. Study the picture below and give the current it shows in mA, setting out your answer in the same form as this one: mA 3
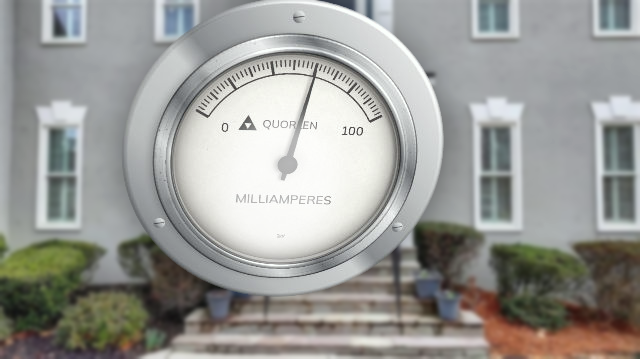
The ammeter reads mA 60
